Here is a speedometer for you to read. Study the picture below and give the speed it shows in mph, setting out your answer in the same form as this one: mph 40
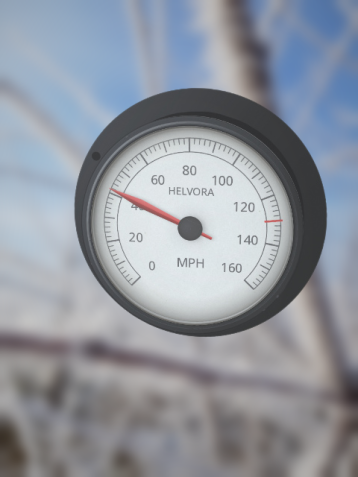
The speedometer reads mph 42
